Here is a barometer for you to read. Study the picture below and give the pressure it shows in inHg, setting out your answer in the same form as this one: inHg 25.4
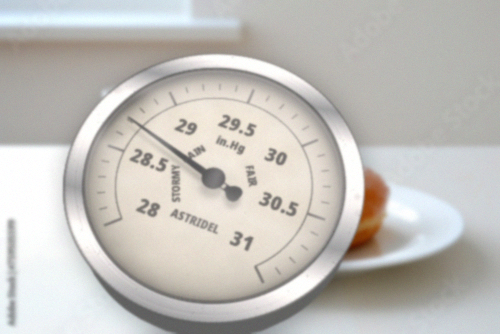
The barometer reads inHg 28.7
